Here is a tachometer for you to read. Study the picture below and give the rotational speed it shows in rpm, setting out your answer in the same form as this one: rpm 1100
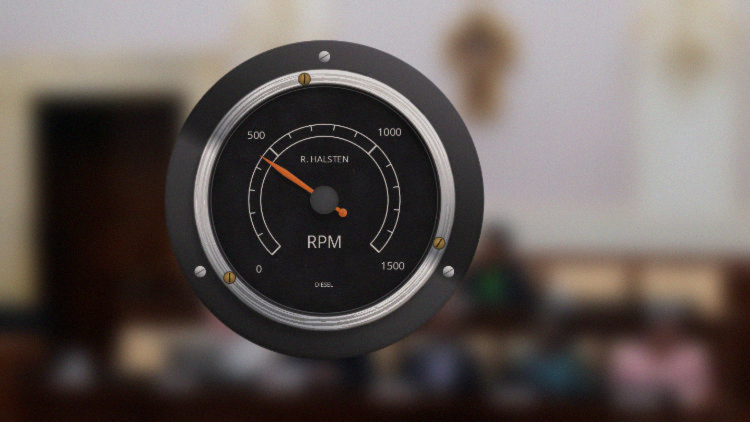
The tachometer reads rpm 450
